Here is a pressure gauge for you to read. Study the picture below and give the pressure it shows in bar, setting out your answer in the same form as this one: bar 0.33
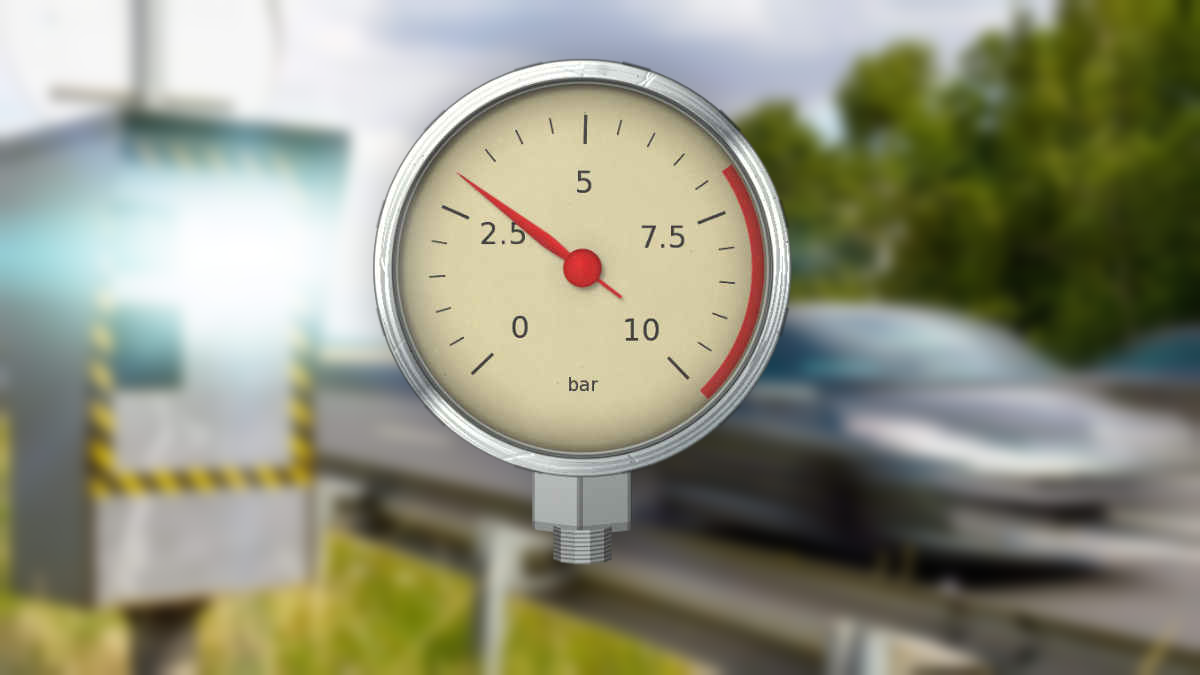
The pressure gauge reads bar 3
